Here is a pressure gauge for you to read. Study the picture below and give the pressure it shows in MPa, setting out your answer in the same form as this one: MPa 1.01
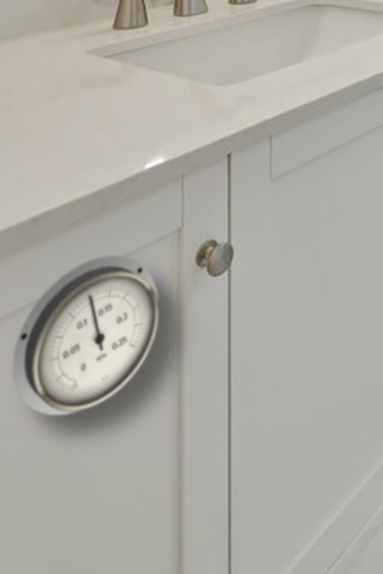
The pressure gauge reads MPa 0.125
